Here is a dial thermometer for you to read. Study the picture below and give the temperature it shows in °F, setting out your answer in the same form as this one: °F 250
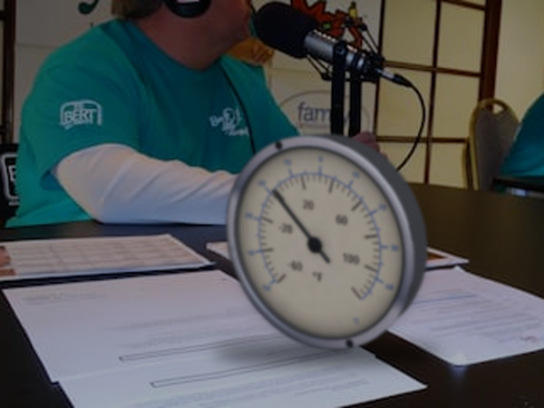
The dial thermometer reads °F 0
